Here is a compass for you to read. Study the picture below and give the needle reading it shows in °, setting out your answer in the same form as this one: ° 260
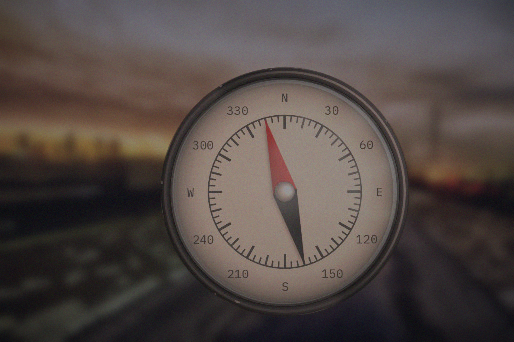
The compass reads ° 345
